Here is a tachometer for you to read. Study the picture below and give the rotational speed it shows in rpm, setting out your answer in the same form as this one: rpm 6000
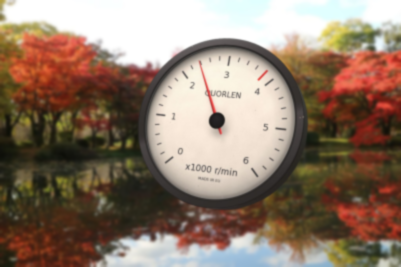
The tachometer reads rpm 2400
